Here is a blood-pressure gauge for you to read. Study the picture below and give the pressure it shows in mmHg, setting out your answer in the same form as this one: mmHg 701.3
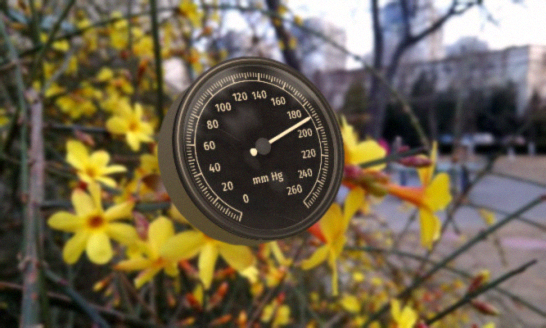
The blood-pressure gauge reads mmHg 190
